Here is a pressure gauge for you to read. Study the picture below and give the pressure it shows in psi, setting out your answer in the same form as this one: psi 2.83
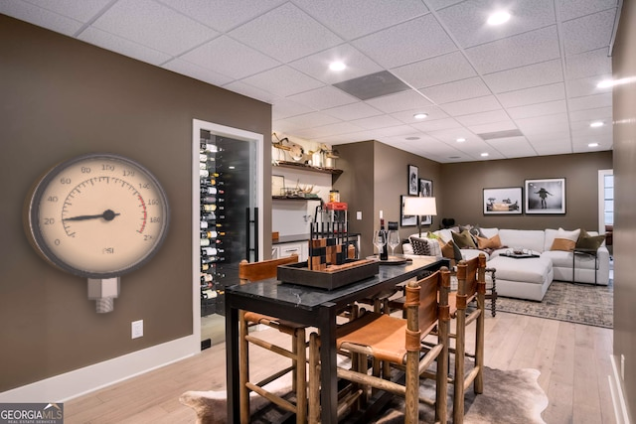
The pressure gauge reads psi 20
